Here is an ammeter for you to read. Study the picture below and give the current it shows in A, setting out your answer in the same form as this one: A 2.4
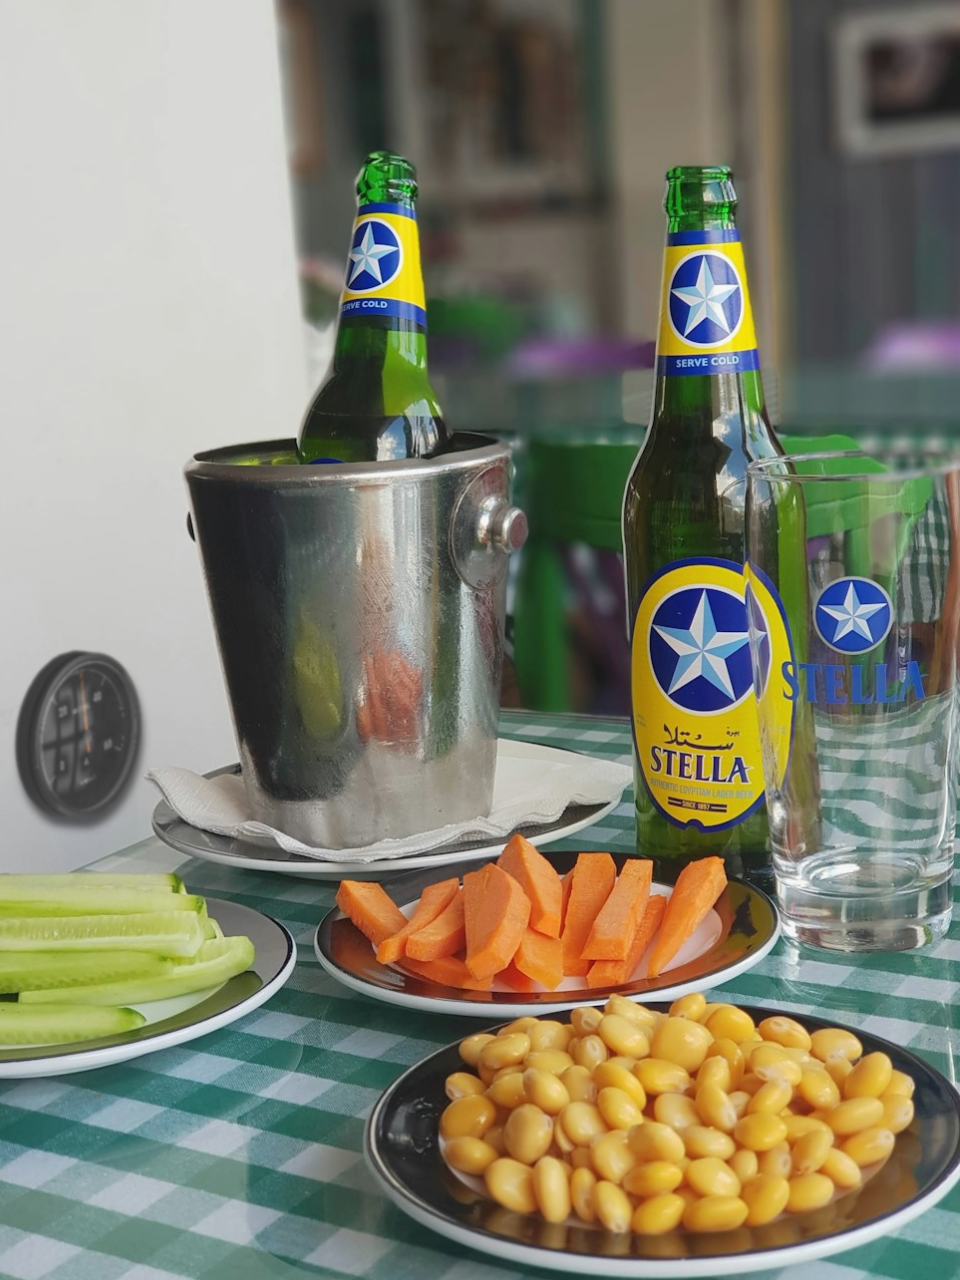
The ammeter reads A 30
